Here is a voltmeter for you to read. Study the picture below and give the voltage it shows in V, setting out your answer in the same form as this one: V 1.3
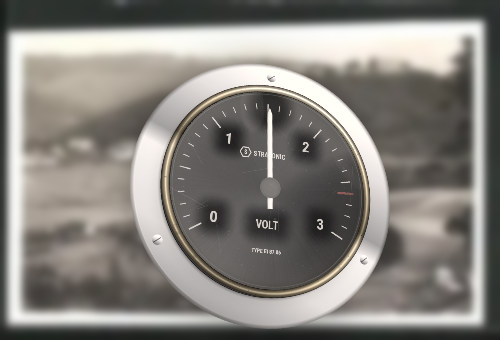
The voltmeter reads V 1.5
